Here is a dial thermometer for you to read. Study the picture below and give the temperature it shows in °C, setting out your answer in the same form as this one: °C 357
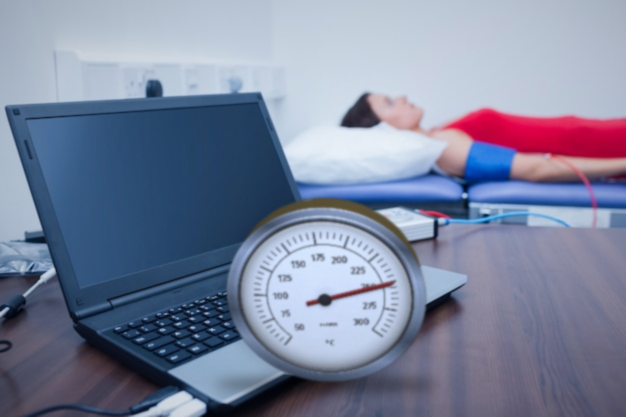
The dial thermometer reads °C 250
